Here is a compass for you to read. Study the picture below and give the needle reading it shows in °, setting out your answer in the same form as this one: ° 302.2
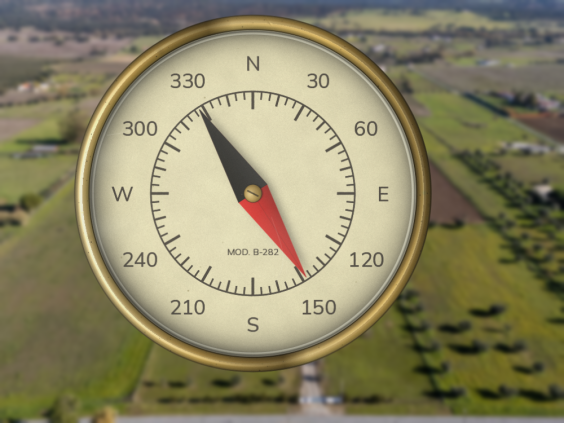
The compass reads ° 147.5
